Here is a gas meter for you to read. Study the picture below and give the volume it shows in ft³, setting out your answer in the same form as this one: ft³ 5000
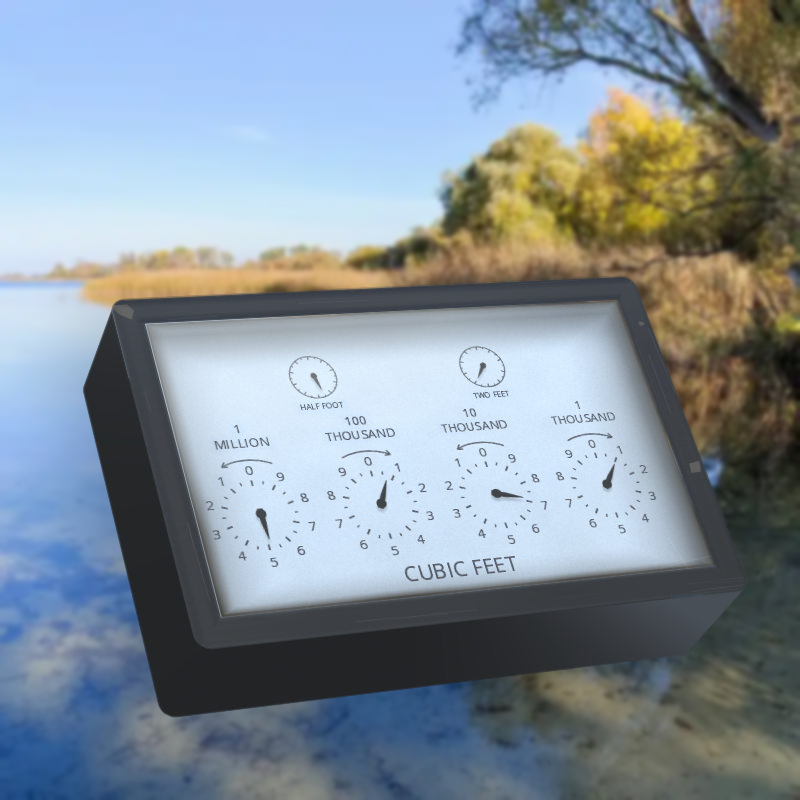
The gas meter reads ft³ 507100
